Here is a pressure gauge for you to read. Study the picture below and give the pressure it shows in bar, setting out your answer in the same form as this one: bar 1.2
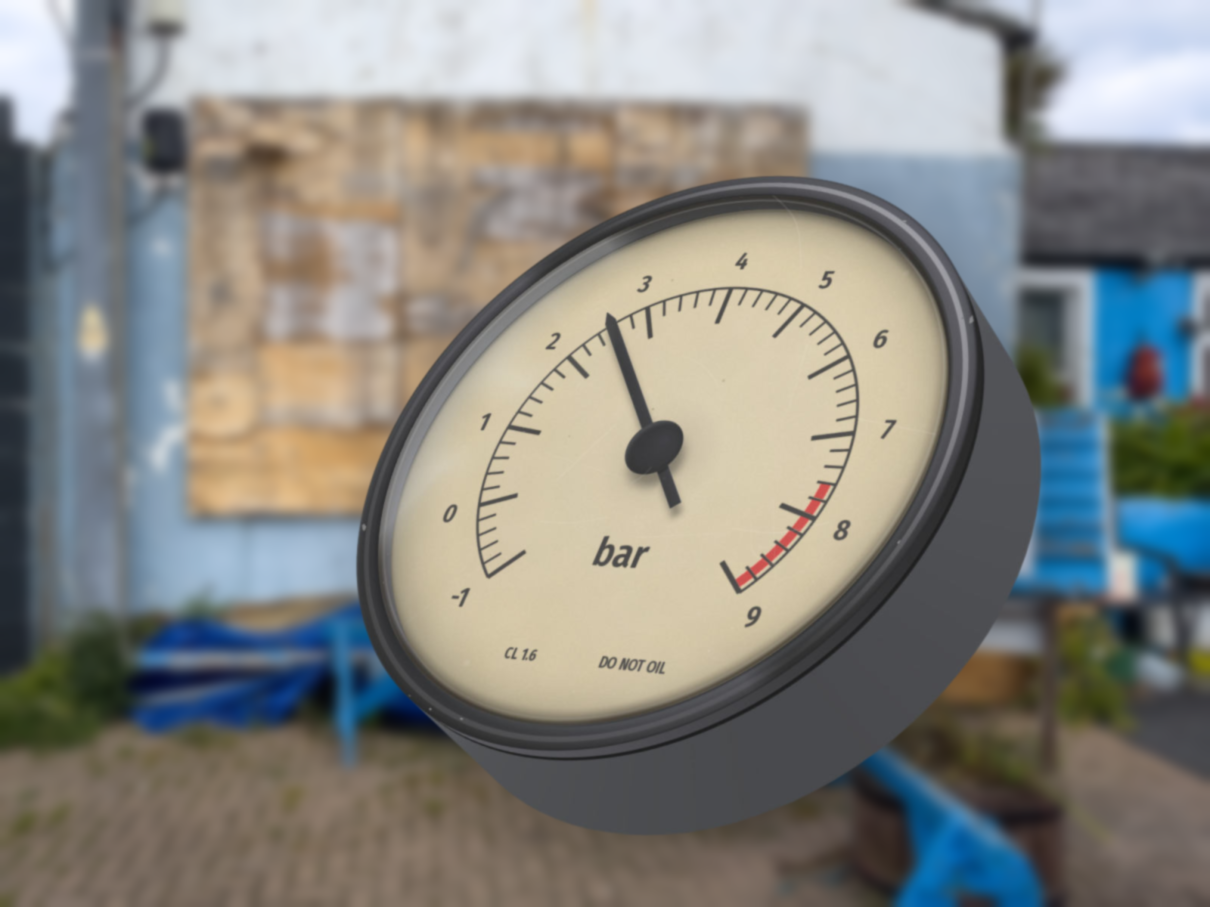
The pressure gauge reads bar 2.6
